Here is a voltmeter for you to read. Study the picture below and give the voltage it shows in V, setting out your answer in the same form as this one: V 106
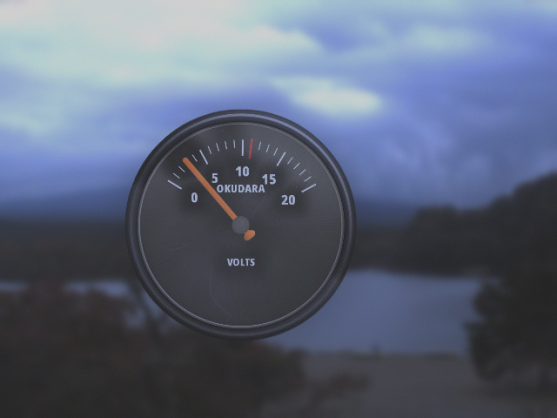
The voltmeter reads V 3
